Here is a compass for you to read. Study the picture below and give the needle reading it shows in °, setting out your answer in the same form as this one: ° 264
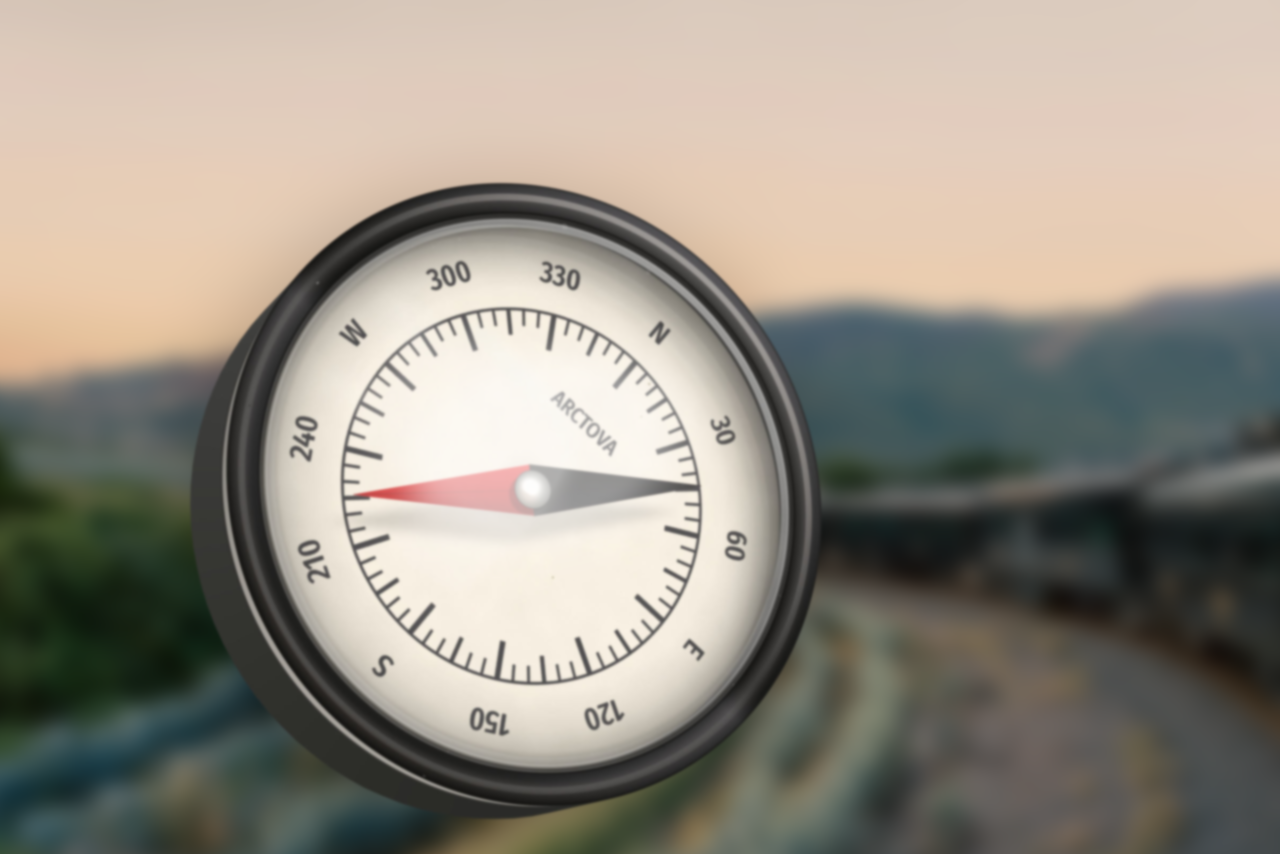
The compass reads ° 225
